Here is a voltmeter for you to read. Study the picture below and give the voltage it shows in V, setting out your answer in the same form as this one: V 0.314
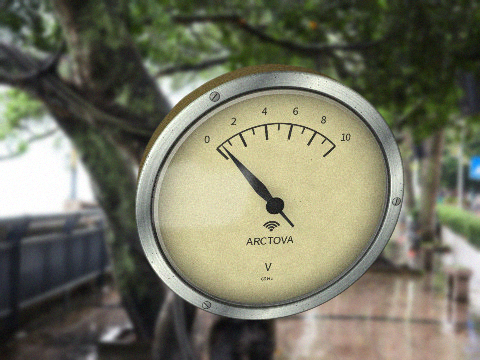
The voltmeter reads V 0.5
